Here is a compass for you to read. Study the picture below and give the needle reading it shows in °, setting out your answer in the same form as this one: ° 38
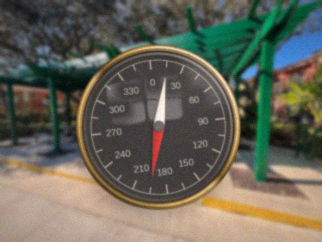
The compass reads ° 195
